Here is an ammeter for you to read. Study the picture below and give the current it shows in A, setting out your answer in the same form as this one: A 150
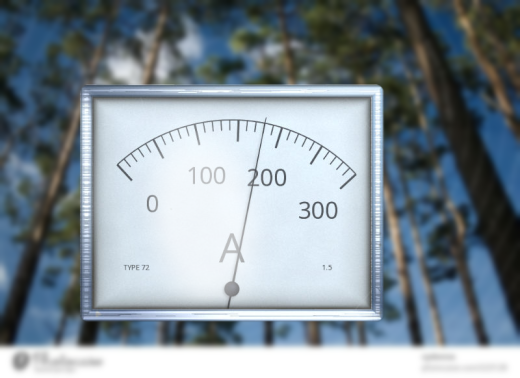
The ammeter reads A 180
